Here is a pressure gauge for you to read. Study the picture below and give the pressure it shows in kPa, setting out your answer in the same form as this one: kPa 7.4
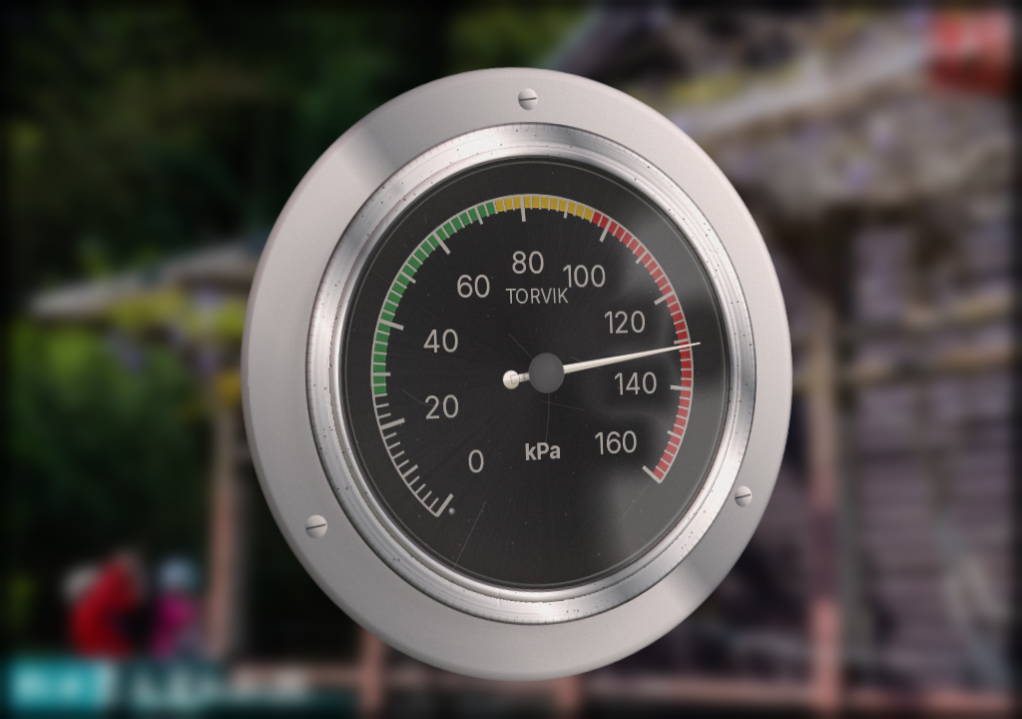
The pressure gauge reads kPa 131
